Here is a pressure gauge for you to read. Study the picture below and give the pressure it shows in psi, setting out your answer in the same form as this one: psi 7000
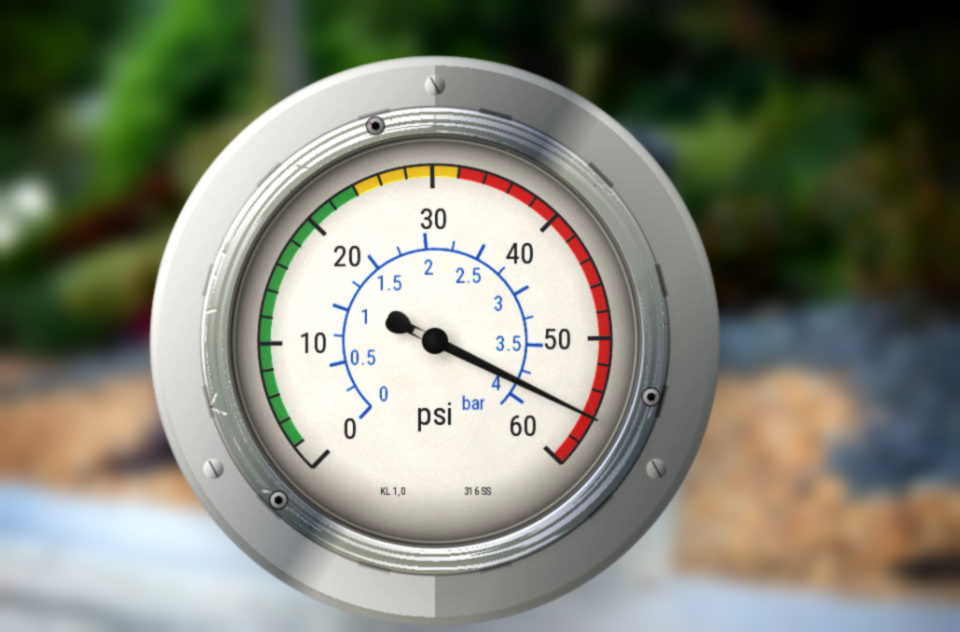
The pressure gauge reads psi 56
